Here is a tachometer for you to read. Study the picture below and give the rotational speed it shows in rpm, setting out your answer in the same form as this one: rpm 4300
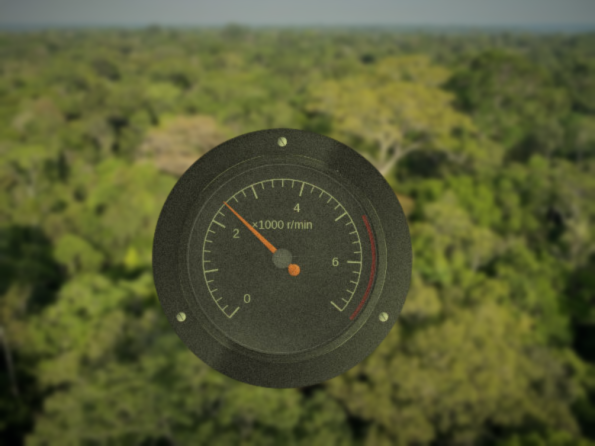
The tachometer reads rpm 2400
